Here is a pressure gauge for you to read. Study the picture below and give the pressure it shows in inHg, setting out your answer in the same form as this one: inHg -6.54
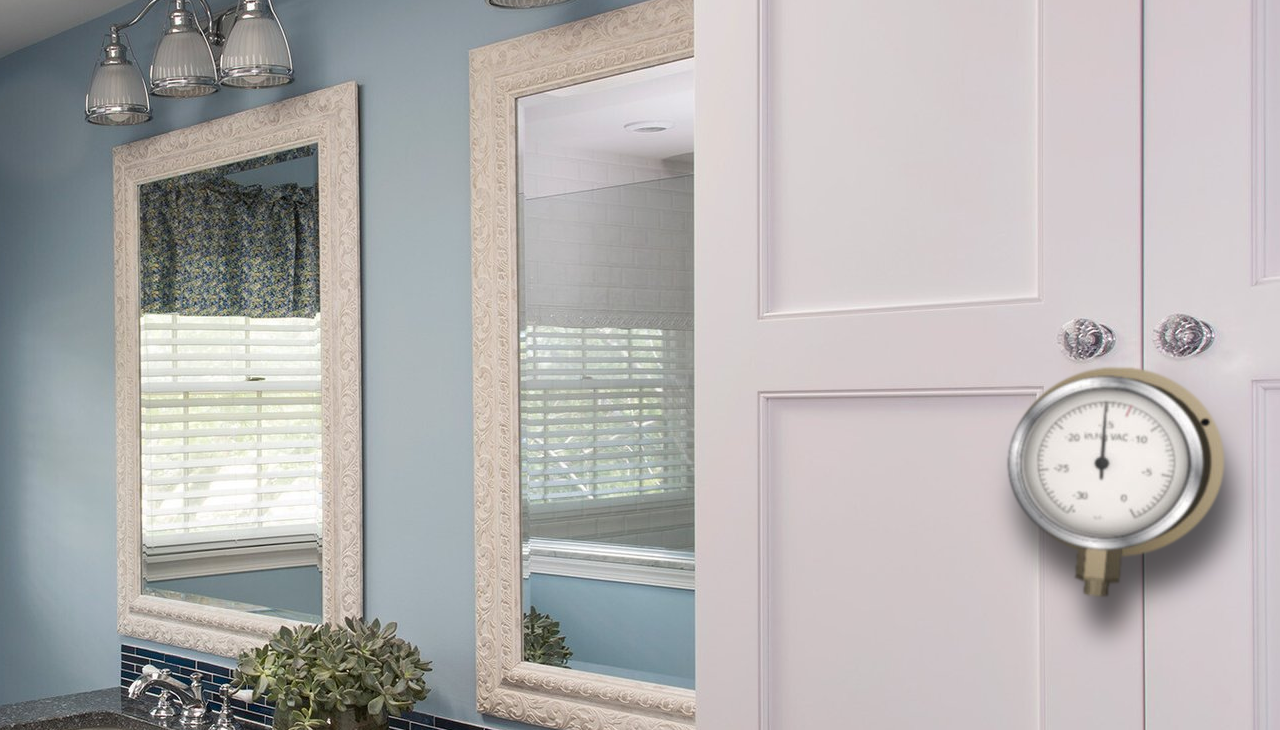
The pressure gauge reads inHg -15
